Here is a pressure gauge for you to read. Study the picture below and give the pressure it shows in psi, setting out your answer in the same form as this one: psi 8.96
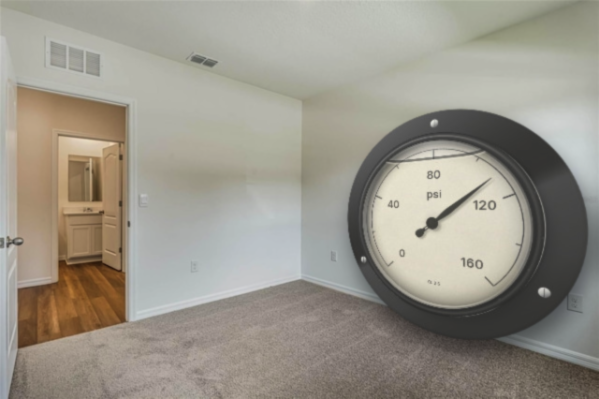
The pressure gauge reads psi 110
